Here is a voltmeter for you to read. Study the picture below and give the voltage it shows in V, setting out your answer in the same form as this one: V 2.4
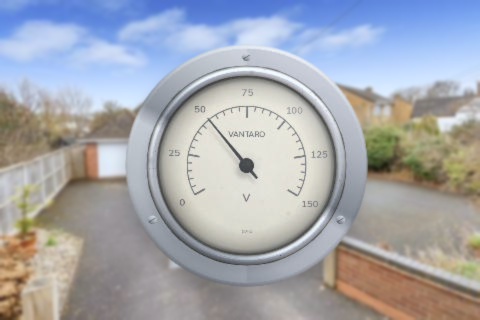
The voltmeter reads V 50
